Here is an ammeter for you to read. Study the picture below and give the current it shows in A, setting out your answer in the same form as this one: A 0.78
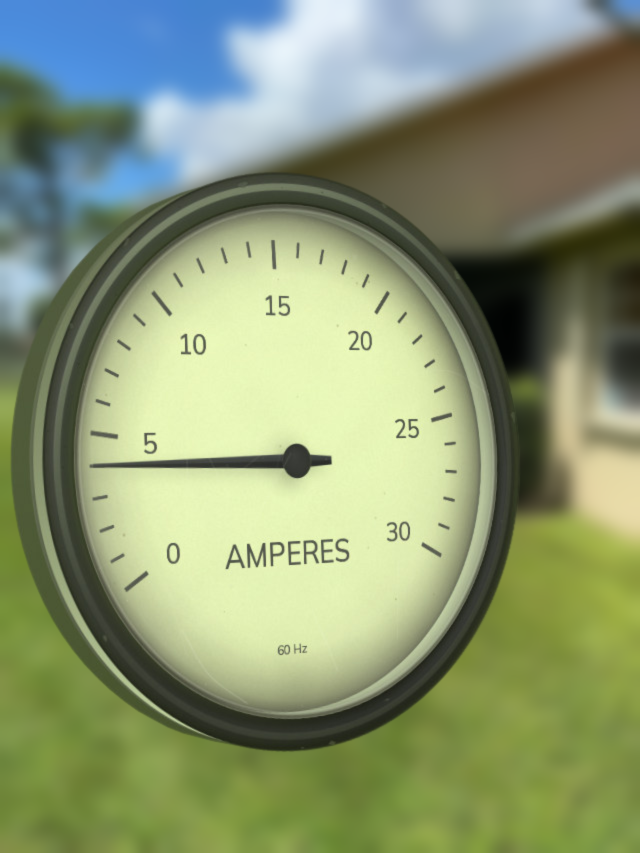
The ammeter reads A 4
